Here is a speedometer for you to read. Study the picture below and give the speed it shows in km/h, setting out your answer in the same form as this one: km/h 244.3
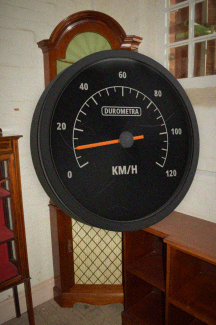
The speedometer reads km/h 10
